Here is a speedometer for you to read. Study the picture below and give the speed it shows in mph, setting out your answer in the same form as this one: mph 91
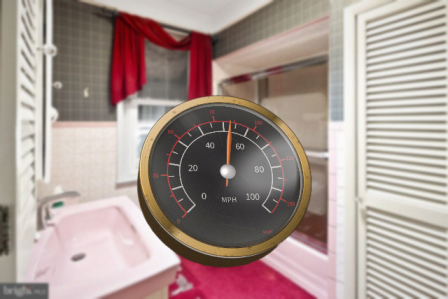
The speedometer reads mph 52.5
